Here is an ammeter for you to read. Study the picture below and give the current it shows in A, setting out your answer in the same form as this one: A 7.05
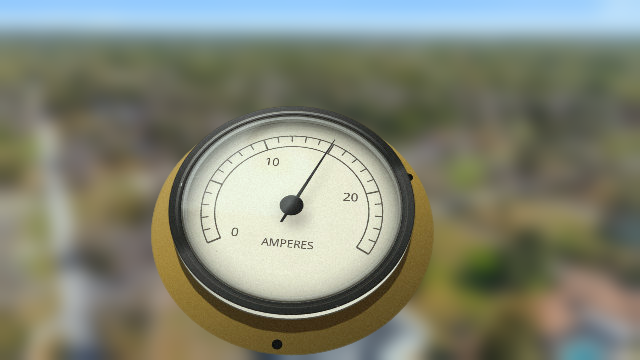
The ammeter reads A 15
